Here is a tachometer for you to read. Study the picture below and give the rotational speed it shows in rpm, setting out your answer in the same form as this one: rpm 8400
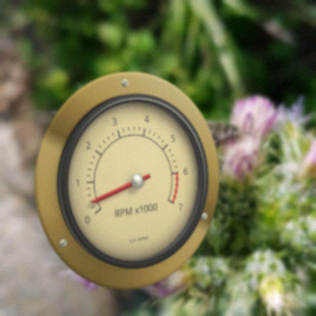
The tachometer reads rpm 400
